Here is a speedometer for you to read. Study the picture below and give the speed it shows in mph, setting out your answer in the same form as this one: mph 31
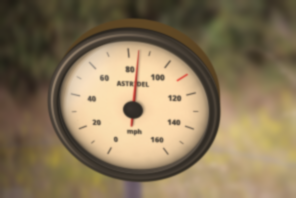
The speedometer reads mph 85
